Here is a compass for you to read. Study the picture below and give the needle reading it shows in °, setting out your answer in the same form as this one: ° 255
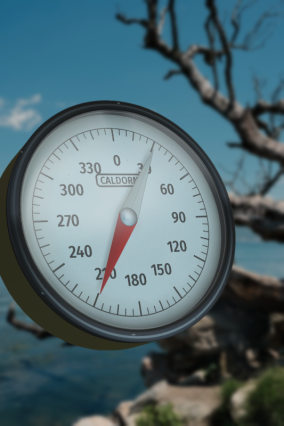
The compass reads ° 210
